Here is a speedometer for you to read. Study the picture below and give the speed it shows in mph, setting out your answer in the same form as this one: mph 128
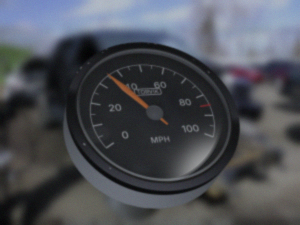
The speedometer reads mph 35
